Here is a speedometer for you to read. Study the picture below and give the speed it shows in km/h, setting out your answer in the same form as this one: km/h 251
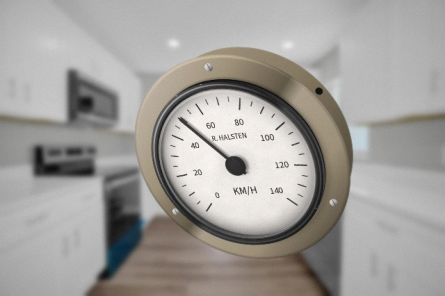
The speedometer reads km/h 50
